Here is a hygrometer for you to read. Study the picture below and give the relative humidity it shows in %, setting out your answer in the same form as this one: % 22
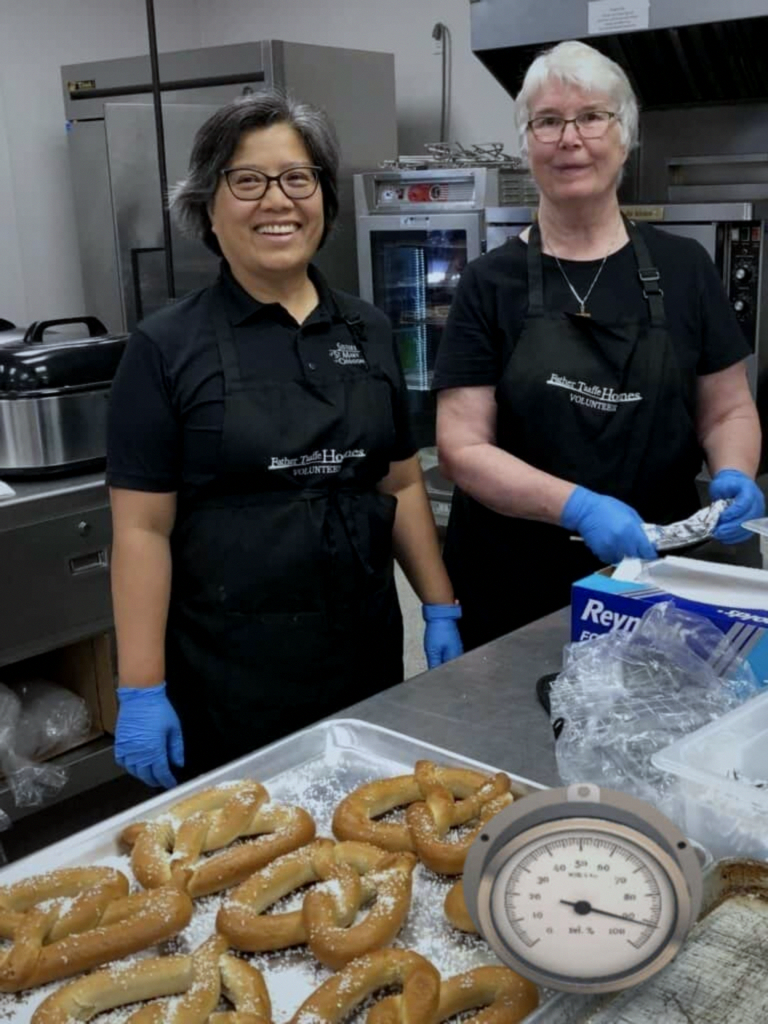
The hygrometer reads % 90
